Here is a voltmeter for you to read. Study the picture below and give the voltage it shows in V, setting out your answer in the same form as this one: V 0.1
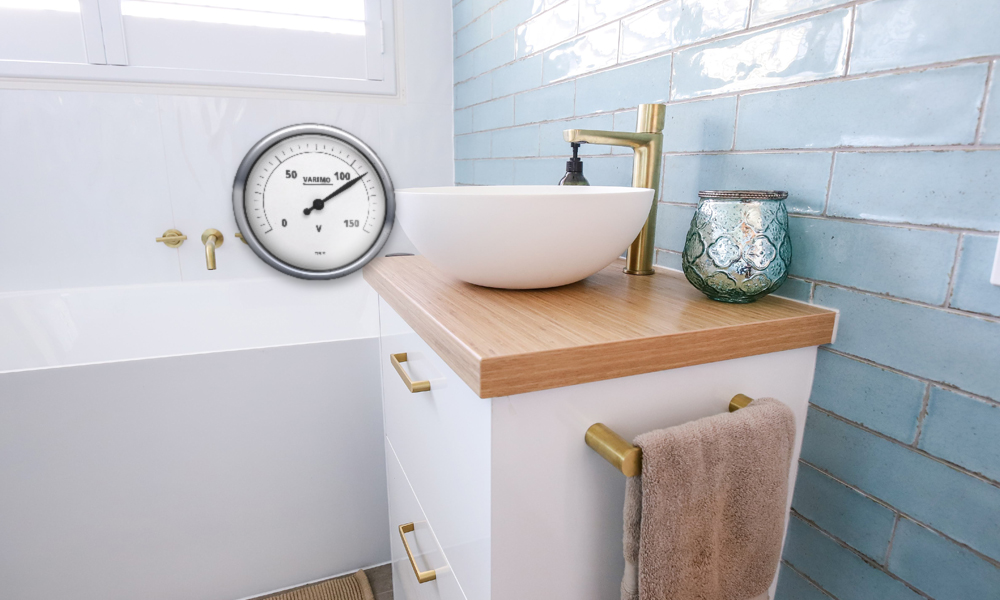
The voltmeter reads V 110
